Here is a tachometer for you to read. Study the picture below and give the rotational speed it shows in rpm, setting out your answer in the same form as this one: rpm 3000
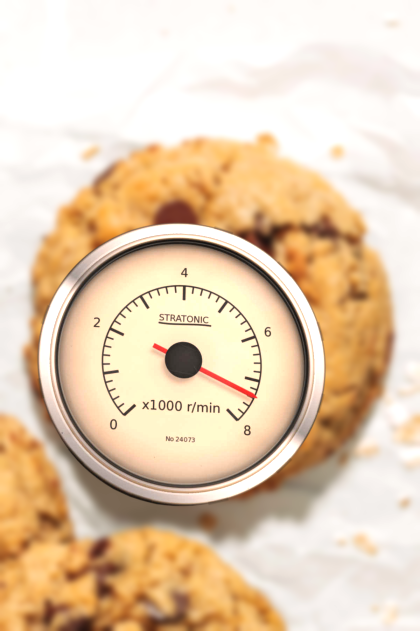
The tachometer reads rpm 7400
